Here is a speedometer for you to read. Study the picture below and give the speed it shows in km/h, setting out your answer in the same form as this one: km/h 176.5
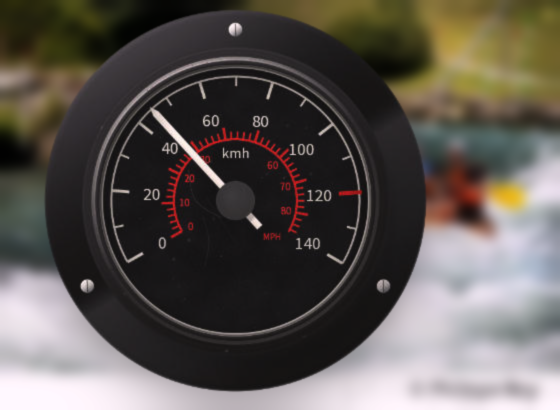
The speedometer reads km/h 45
